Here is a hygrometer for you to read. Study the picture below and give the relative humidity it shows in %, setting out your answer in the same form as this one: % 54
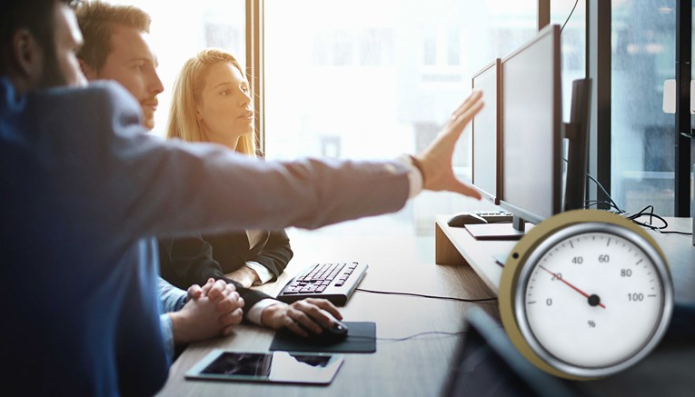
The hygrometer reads % 20
